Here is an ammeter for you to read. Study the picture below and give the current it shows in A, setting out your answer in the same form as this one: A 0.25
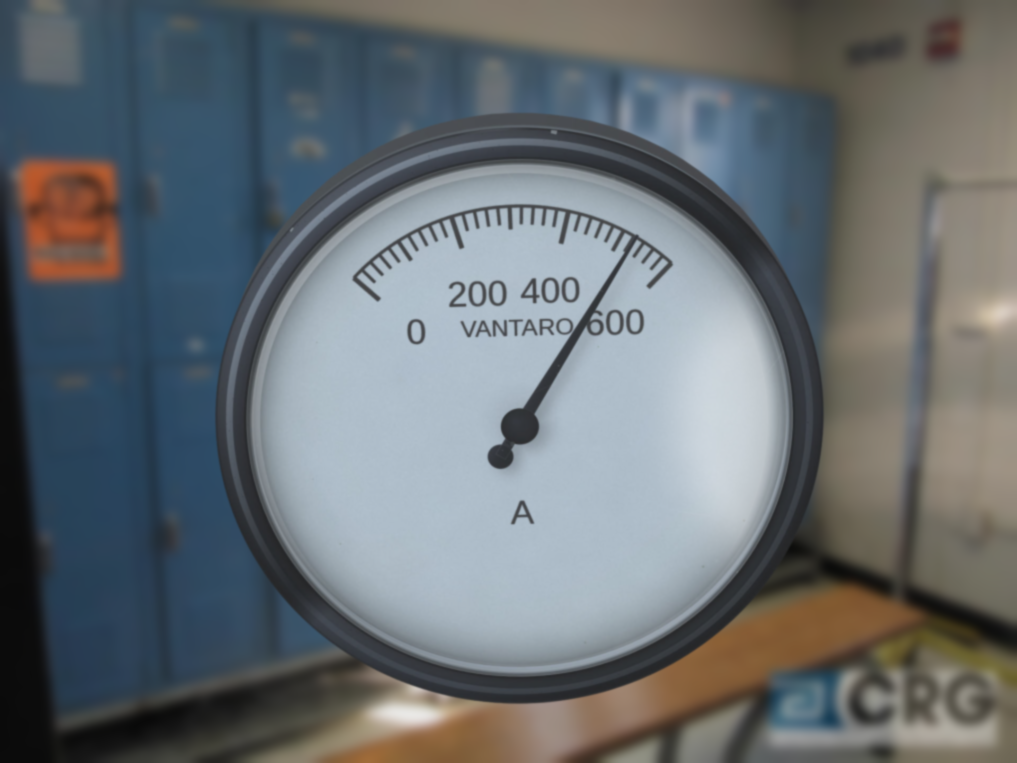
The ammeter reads A 520
